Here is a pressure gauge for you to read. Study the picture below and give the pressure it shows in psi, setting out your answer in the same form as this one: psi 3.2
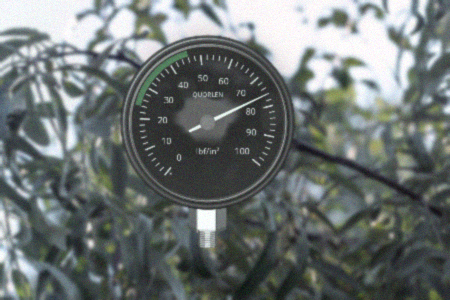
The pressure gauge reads psi 76
